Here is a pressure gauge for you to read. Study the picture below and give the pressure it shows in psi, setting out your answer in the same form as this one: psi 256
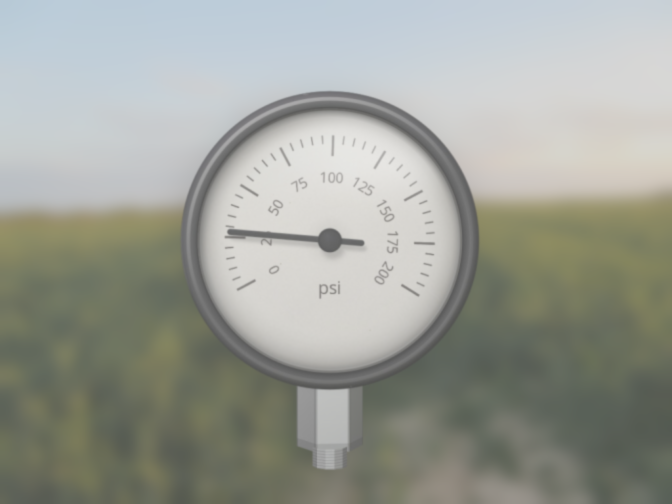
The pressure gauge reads psi 27.5
